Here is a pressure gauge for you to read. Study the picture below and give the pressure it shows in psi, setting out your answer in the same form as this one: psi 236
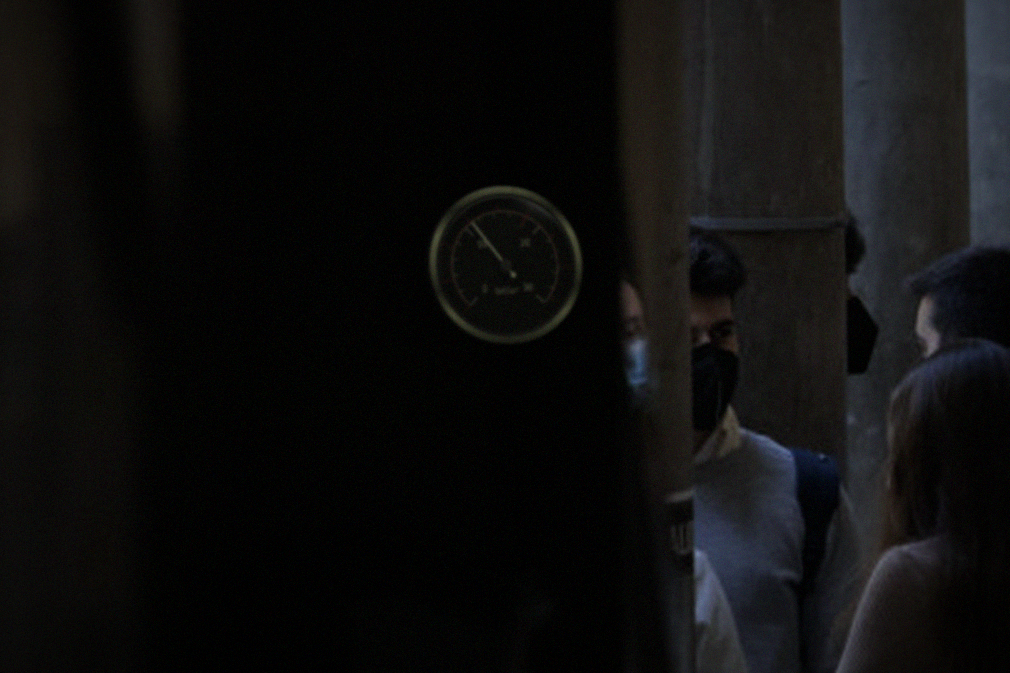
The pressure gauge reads psi 11
